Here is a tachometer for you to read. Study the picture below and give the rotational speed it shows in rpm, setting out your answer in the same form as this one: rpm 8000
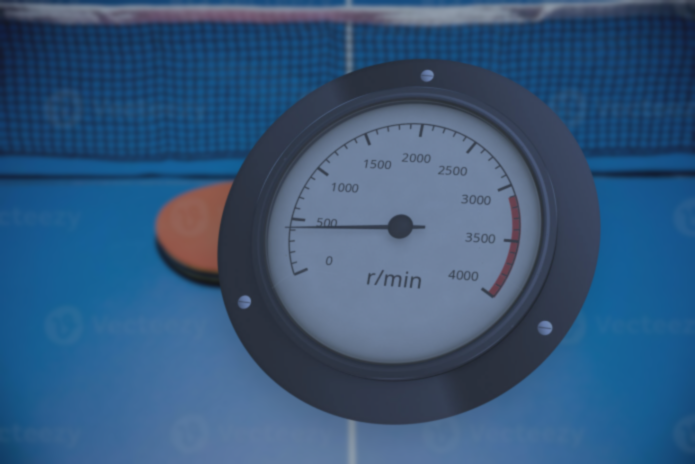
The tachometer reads rpm 400
